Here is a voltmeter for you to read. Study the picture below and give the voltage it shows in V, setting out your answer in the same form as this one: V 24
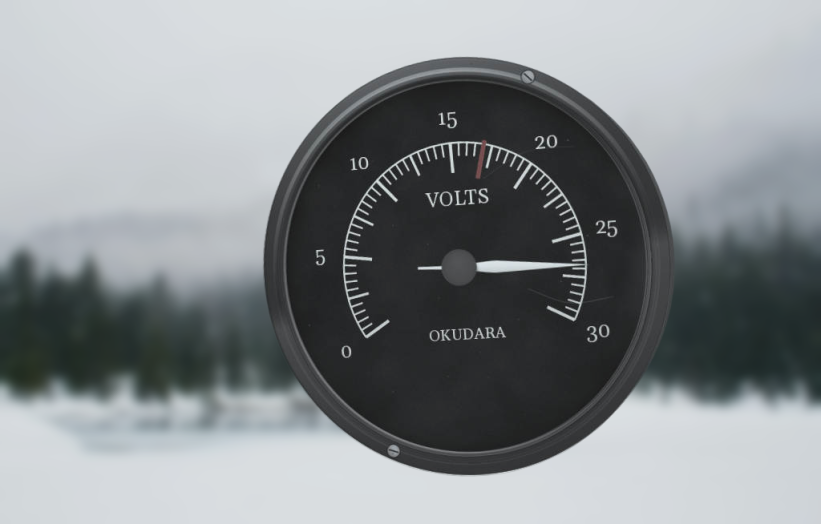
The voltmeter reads V 26.75
